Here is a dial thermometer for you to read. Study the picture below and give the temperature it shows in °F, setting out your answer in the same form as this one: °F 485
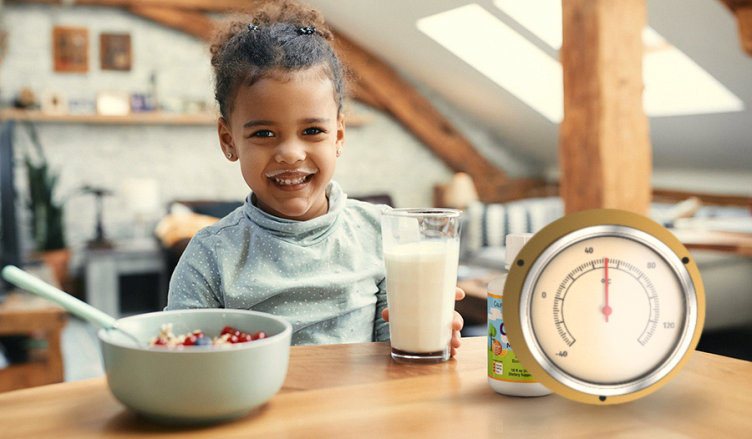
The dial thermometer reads °F 50
